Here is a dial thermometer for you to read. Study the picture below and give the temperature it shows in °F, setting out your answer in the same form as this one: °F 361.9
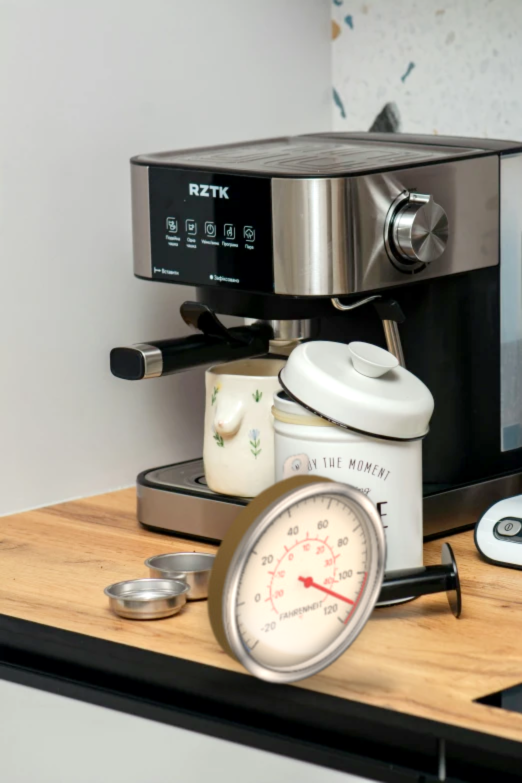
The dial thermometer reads °F 112
